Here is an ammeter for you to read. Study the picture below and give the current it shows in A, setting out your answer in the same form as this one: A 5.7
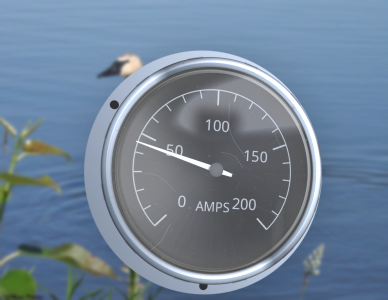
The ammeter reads A 45
